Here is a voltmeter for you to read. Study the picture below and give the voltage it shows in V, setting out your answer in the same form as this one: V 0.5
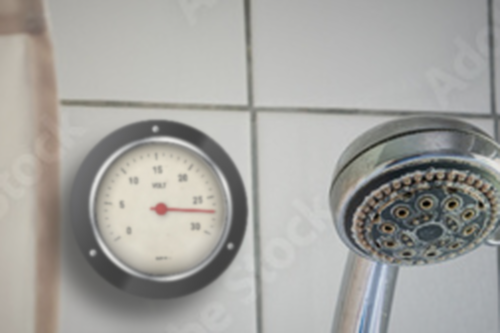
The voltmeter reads V 27
